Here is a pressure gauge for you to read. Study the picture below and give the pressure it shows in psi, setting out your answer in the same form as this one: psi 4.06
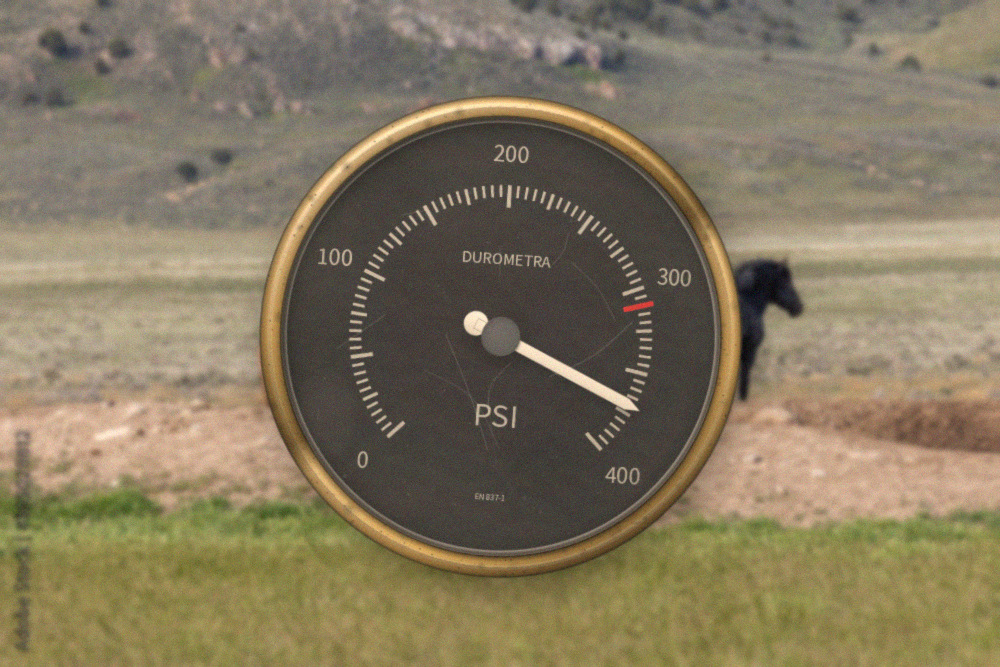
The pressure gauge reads psi 370
